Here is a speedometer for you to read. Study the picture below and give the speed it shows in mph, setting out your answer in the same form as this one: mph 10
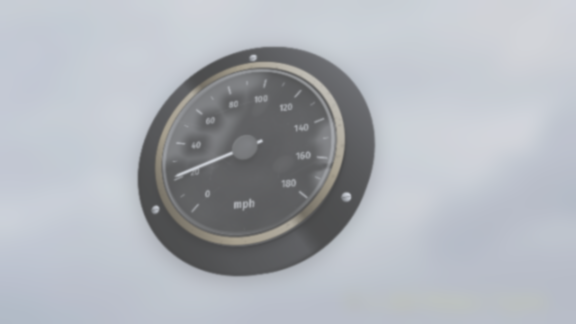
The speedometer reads mph 20
